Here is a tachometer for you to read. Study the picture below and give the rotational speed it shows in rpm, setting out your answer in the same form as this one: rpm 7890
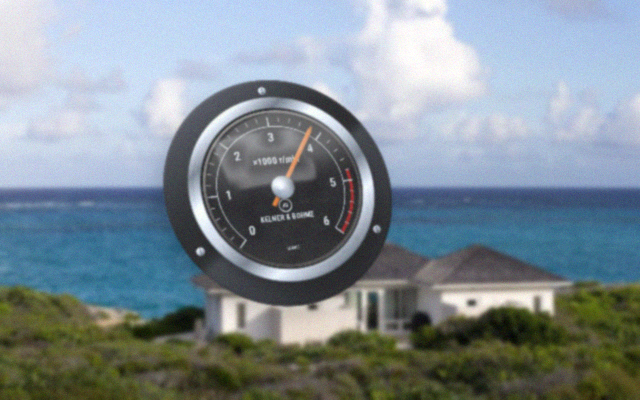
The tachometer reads rpm 3800
